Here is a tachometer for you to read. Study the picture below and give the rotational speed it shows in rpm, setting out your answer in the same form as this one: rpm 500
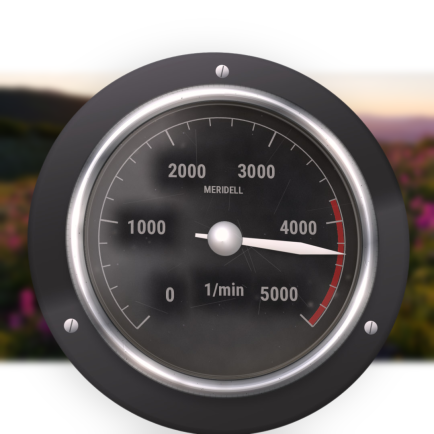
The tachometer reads rpm 4300
